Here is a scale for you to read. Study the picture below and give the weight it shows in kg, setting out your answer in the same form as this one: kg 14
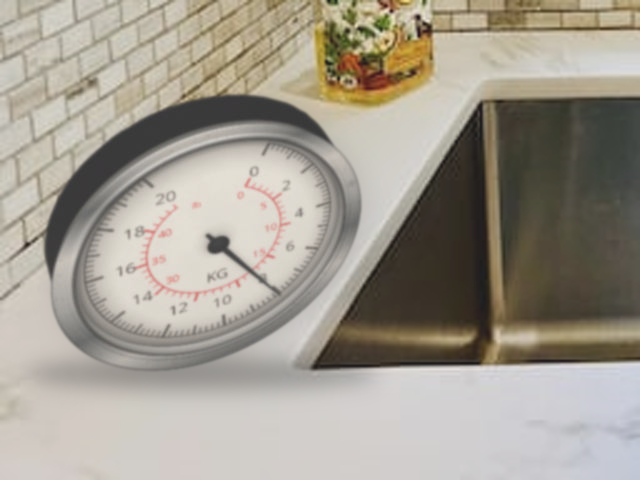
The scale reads kg 8
